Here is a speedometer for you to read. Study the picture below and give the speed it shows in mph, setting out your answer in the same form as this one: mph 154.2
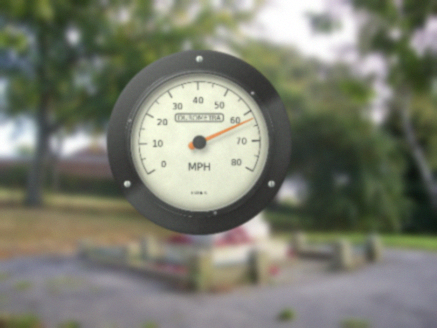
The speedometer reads mph 62.5
